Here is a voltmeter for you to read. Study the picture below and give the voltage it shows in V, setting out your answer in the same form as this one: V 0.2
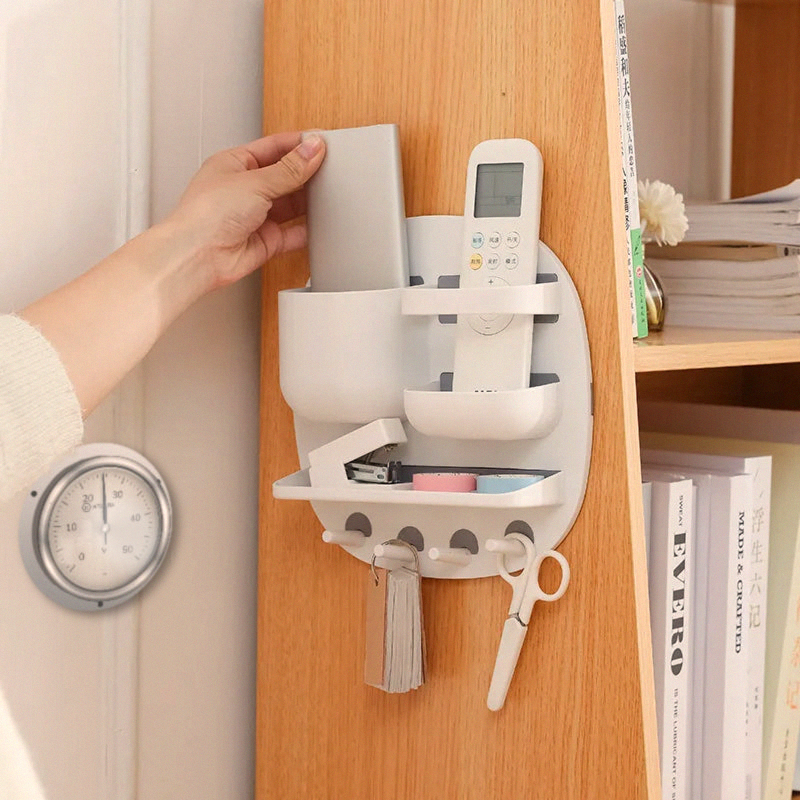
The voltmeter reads V 25
